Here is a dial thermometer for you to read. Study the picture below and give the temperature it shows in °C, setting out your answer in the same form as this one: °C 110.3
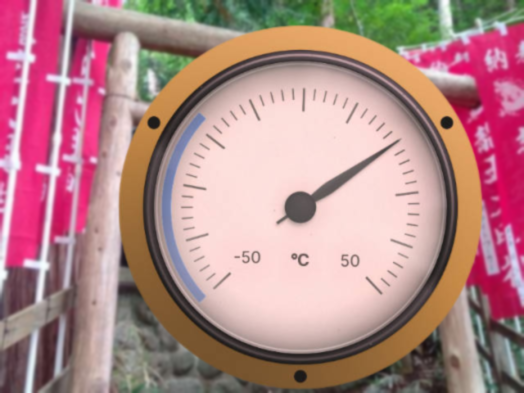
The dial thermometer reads °C 20
